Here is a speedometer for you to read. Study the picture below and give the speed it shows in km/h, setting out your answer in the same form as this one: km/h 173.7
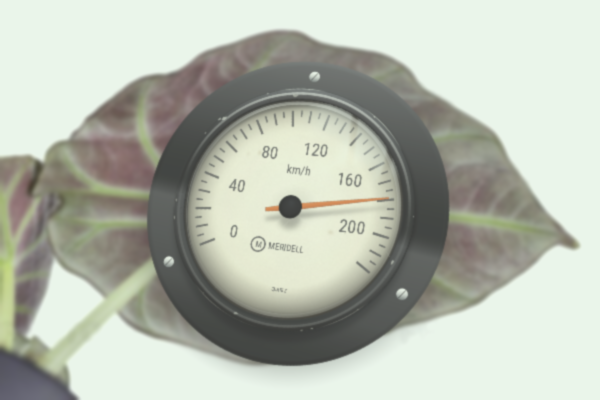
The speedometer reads km/h 180
